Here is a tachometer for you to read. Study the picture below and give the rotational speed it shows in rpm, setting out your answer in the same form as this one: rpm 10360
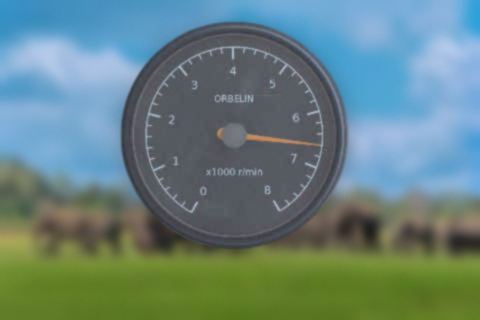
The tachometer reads rpm 6600
